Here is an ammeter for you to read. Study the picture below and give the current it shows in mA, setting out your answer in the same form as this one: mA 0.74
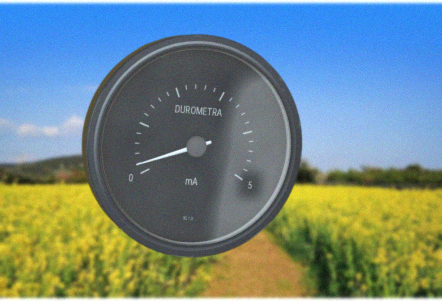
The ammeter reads mA 0.2
